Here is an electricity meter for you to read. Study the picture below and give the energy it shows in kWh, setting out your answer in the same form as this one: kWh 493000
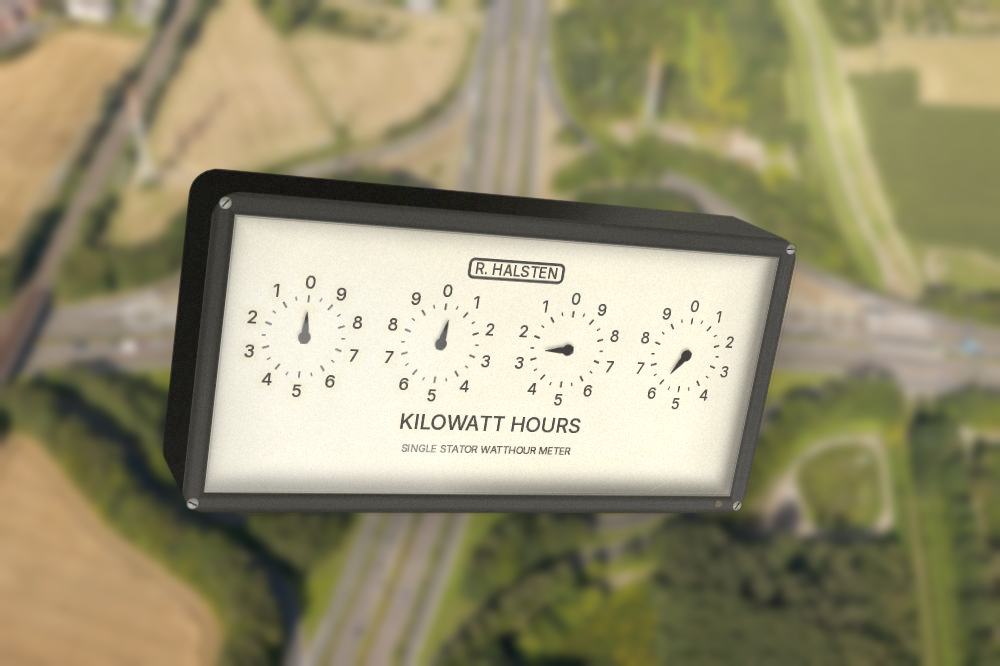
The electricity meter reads kWh 26
